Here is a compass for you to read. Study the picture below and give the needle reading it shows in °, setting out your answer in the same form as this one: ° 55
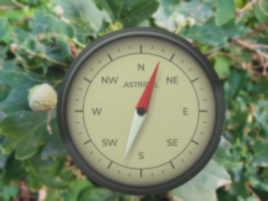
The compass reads ° 20
